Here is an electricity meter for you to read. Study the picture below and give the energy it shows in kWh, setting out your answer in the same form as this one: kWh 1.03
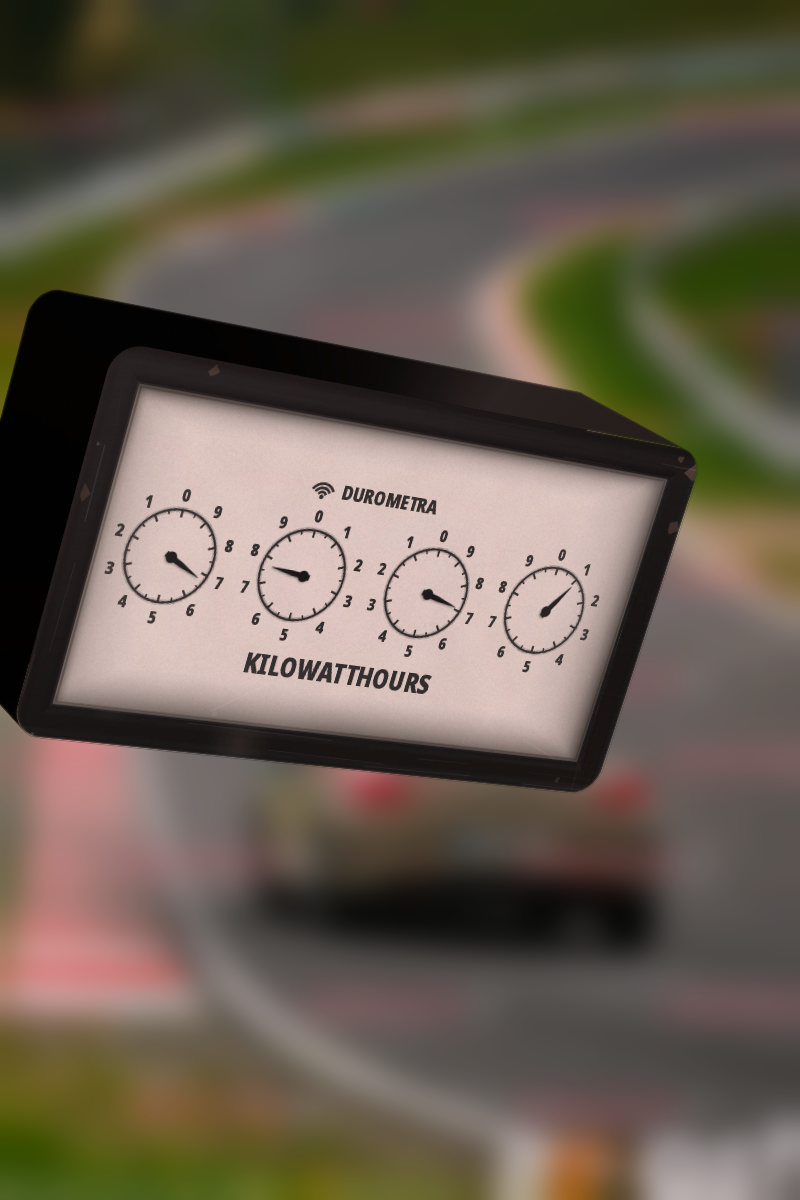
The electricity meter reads kWh 6771
